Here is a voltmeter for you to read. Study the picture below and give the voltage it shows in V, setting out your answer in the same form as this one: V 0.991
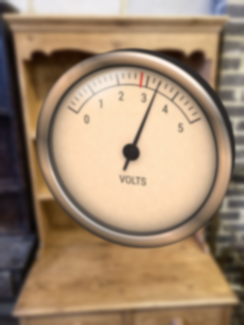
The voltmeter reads V 3.4
